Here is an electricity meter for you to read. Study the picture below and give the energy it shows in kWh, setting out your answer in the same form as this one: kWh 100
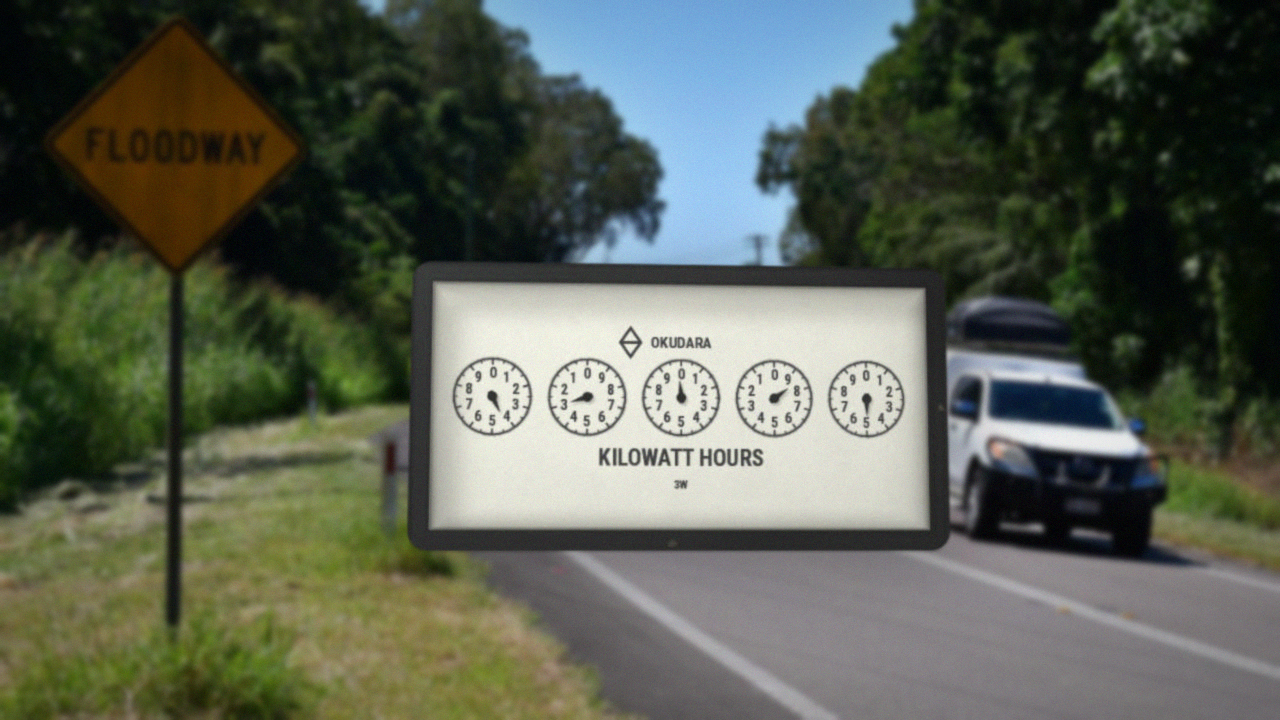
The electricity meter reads kWh 42985
